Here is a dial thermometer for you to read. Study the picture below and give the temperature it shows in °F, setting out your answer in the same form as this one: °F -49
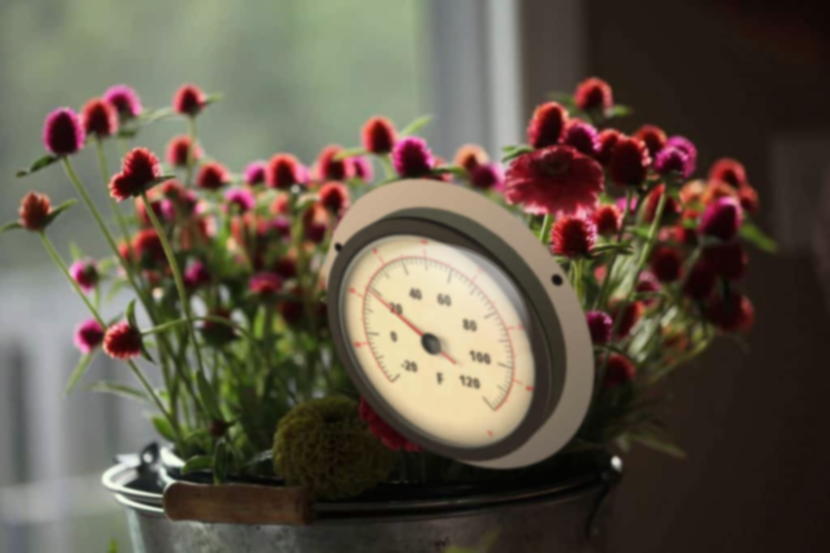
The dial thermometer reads °F 20
